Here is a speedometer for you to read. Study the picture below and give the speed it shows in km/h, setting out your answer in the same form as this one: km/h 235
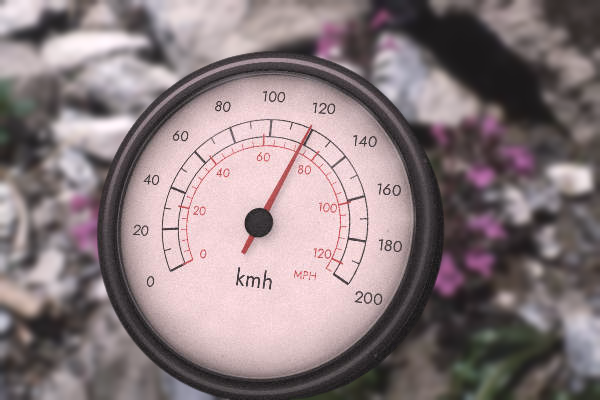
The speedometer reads km/h 120
